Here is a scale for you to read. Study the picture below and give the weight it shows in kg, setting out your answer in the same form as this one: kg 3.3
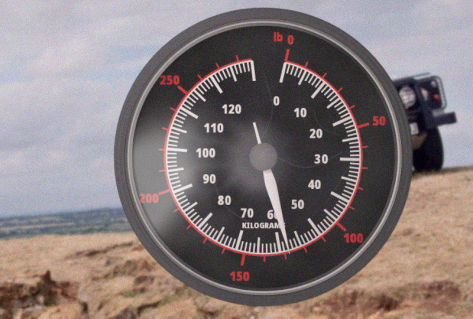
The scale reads kg 58
